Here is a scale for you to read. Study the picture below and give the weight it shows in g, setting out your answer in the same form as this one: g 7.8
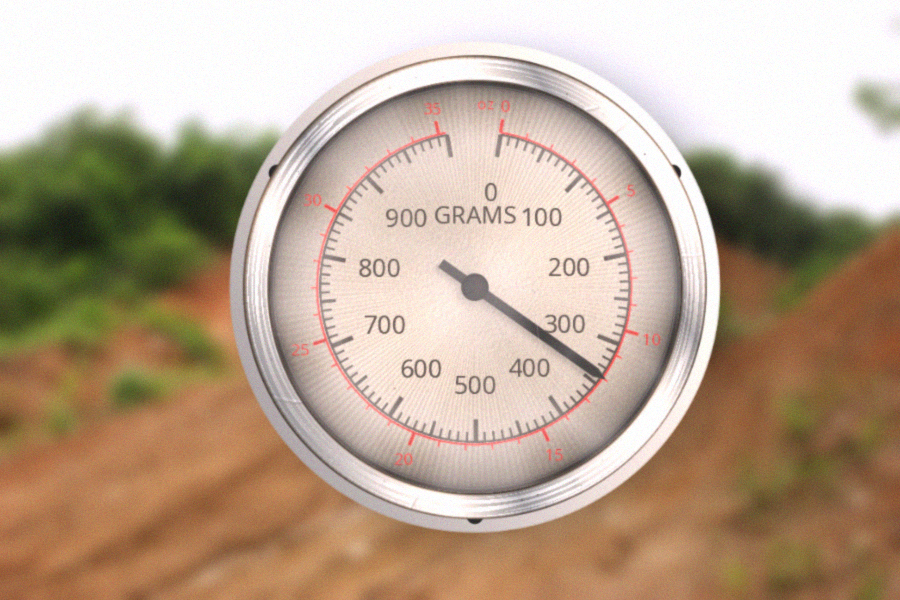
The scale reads g 340
